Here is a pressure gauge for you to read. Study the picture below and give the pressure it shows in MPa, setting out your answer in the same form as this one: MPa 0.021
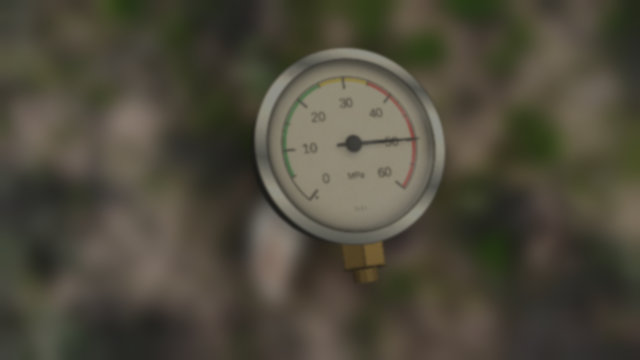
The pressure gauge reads MPa 50
